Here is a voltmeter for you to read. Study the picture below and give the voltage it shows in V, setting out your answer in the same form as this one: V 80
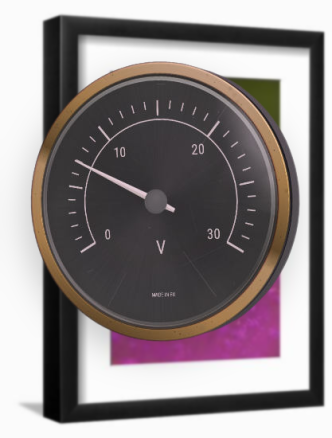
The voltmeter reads V 7
